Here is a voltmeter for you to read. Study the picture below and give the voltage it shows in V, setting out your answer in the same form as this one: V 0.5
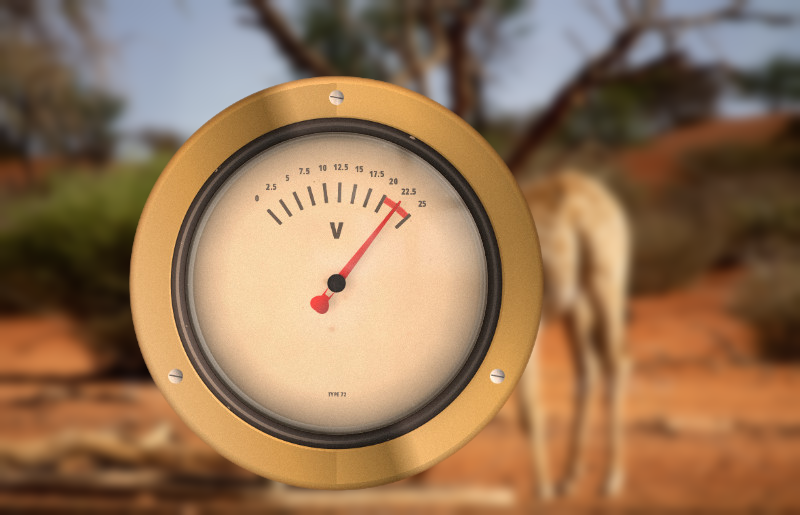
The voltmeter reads V 22.5
